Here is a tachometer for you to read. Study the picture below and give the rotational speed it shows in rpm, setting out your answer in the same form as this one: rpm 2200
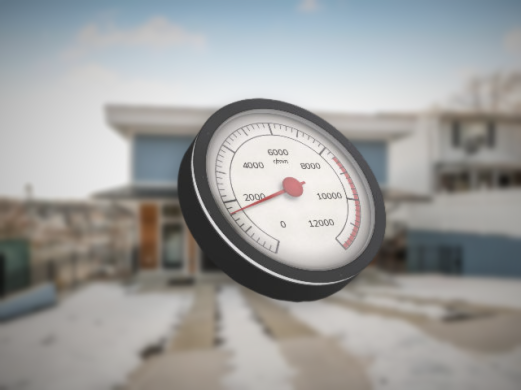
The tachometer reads rpm 1600
